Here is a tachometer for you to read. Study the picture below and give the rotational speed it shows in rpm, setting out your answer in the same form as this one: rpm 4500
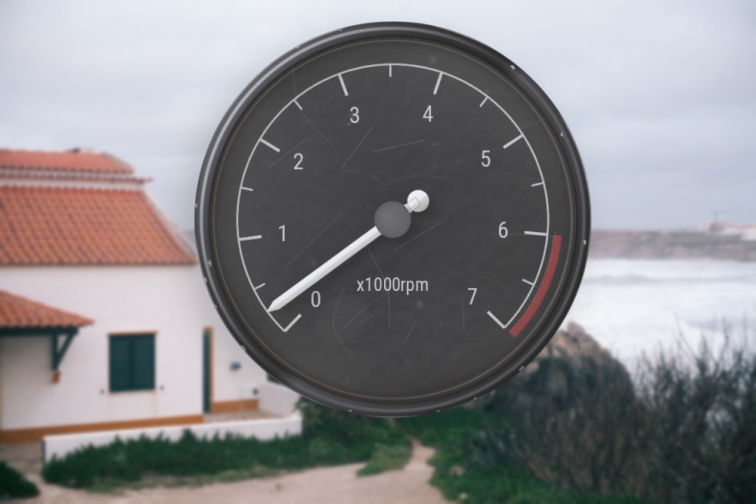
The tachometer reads rpm 250
